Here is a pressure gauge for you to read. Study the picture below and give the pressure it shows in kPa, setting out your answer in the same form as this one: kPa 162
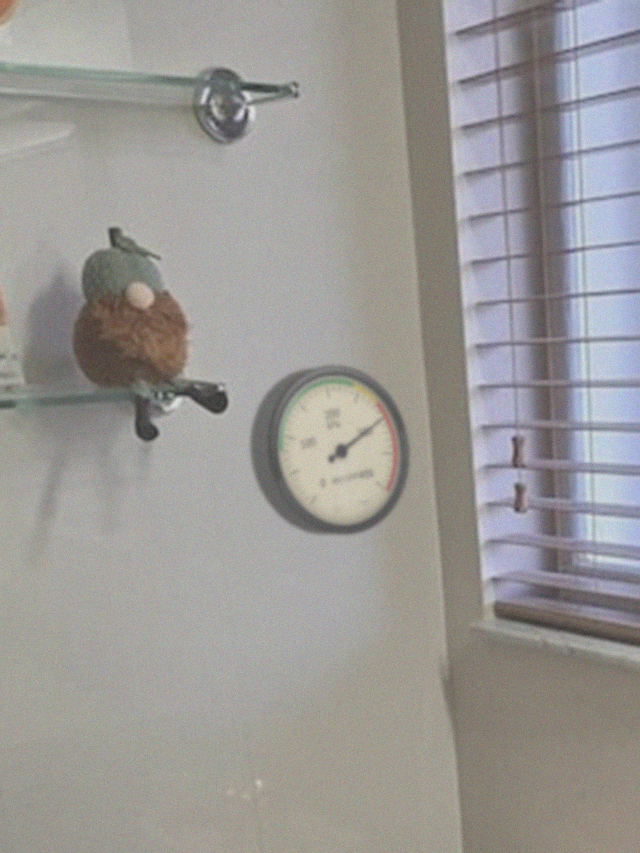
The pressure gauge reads kPa 300
